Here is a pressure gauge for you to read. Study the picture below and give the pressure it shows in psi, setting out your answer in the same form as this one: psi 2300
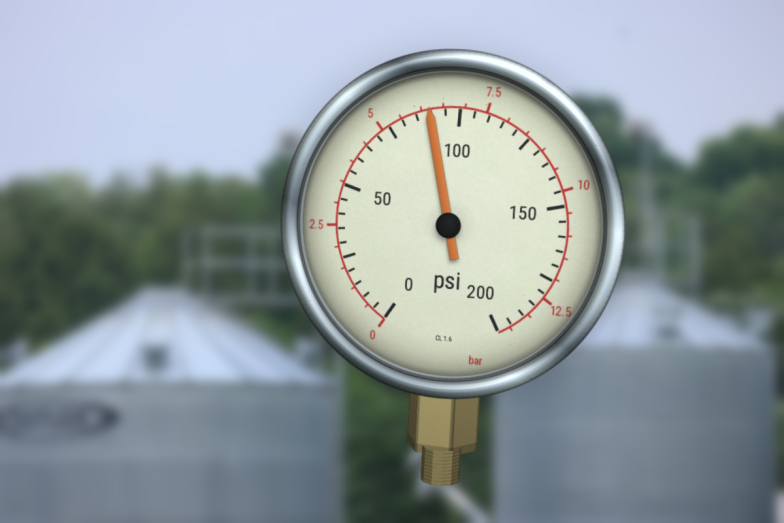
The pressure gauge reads psi 90
